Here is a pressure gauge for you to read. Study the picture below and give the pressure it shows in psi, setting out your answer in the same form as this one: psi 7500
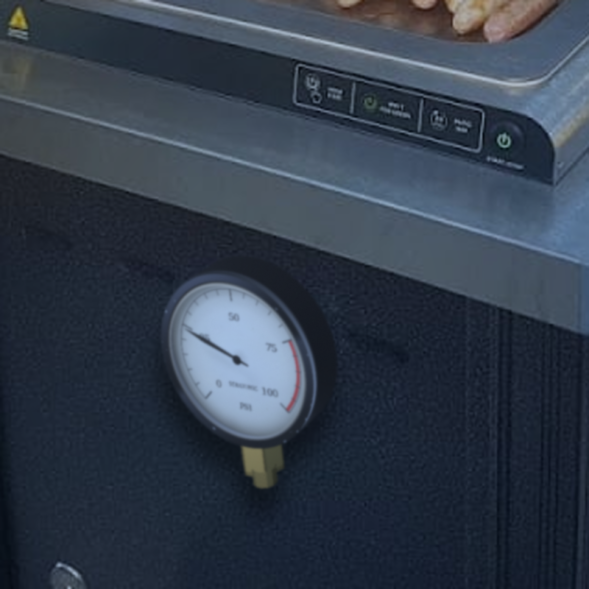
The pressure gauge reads psi 25
